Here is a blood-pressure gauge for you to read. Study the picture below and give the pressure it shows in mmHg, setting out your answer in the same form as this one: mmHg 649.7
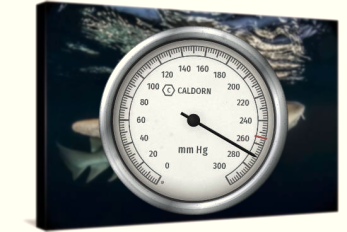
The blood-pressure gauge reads mmHg 270
